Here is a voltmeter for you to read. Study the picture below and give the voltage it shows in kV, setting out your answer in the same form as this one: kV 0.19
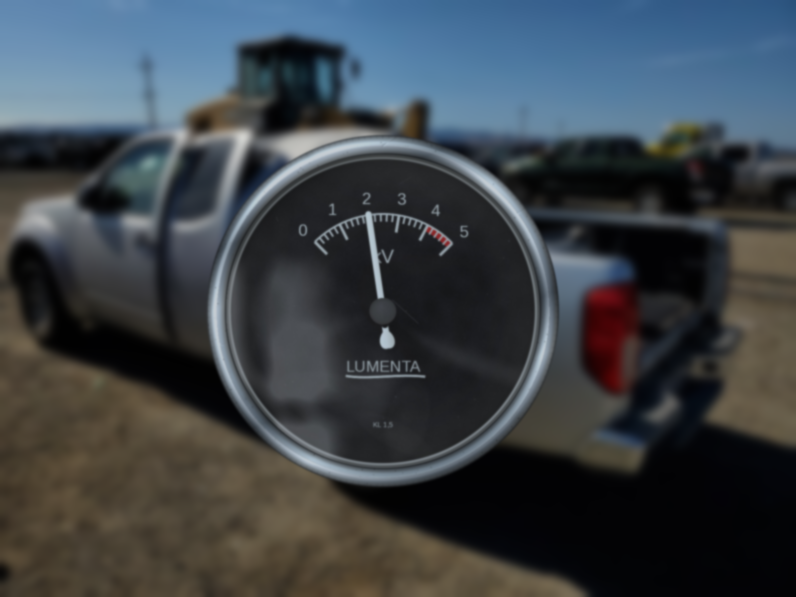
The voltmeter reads kV 2
